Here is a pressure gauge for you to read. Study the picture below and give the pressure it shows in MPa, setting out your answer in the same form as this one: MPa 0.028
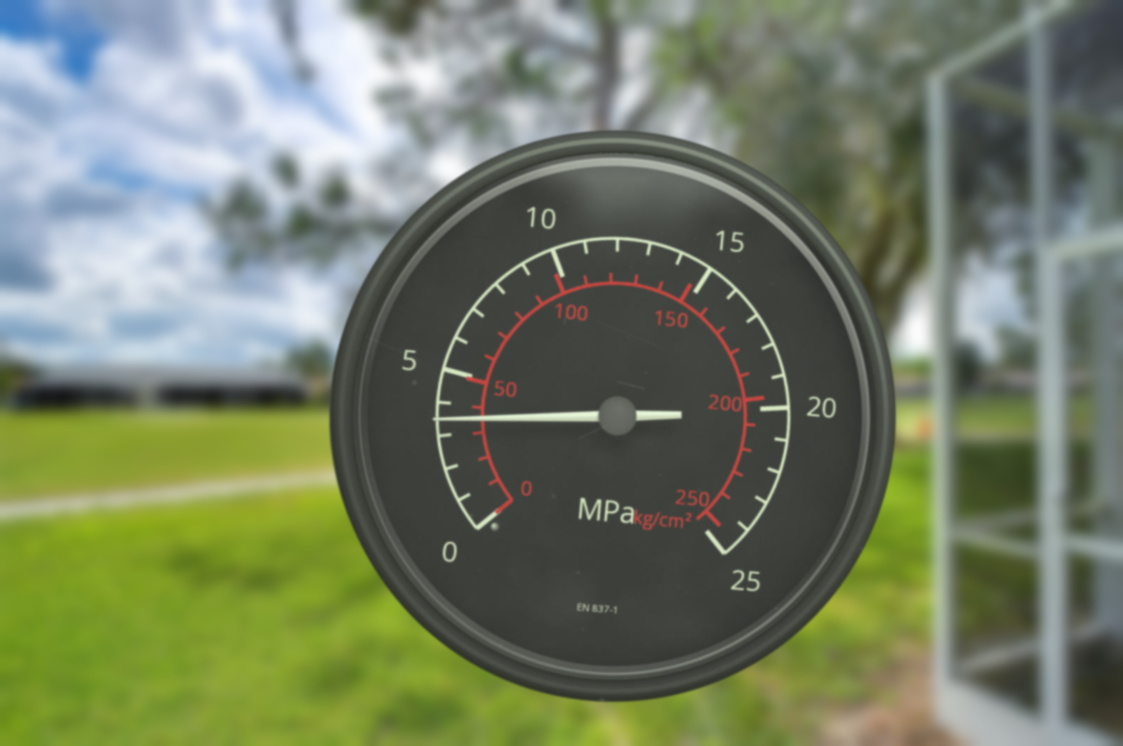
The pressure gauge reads MPa 3.5
